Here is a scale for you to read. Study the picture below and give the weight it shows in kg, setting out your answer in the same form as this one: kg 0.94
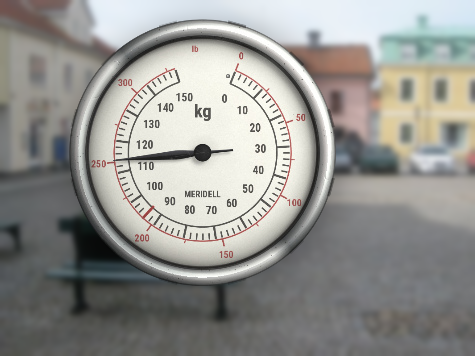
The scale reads kg 114
